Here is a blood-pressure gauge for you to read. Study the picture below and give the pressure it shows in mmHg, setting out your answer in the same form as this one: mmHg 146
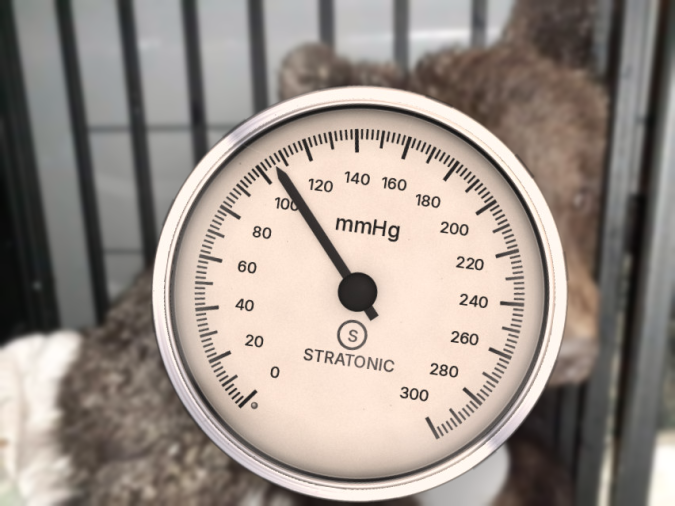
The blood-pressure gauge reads mmHg 106
